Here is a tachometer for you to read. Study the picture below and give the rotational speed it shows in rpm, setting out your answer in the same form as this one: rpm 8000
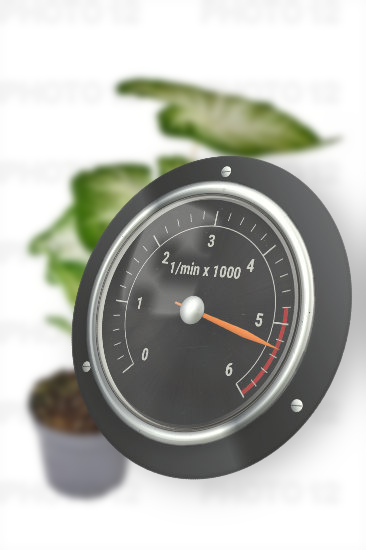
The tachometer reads rpm 5300
